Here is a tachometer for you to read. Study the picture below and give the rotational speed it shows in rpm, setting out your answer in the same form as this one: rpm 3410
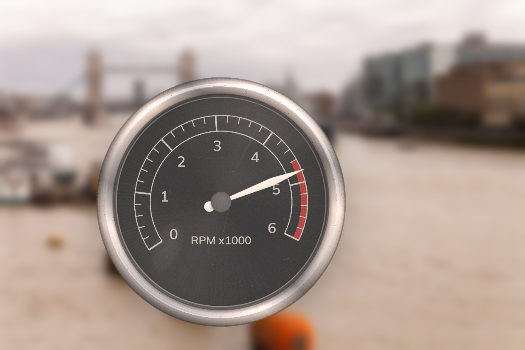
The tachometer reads rpm 4800
